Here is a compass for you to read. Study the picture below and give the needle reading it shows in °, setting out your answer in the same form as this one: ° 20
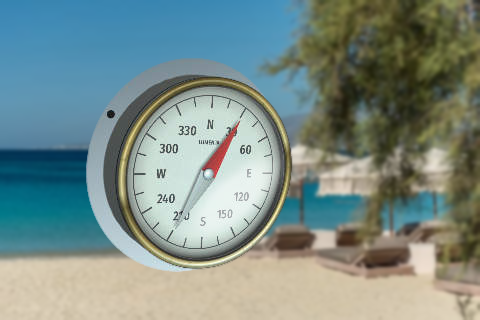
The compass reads ° 30
